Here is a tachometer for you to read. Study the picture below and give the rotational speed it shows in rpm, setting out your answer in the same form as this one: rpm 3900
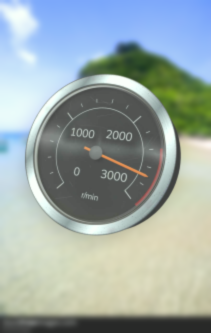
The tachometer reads rpm 2700
